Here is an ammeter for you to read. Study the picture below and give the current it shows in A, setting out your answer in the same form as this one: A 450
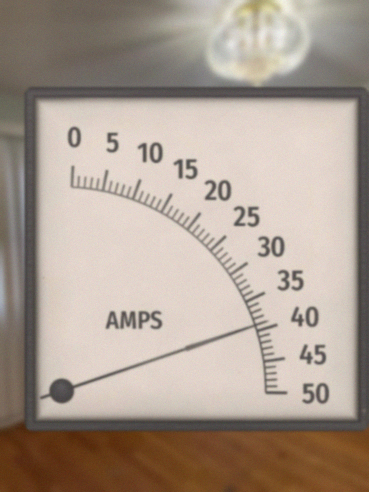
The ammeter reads A 39
